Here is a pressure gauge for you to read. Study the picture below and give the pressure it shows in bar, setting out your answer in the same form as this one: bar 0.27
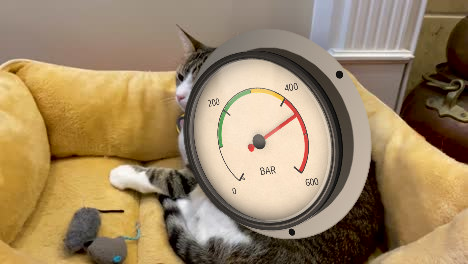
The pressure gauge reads bar 450
